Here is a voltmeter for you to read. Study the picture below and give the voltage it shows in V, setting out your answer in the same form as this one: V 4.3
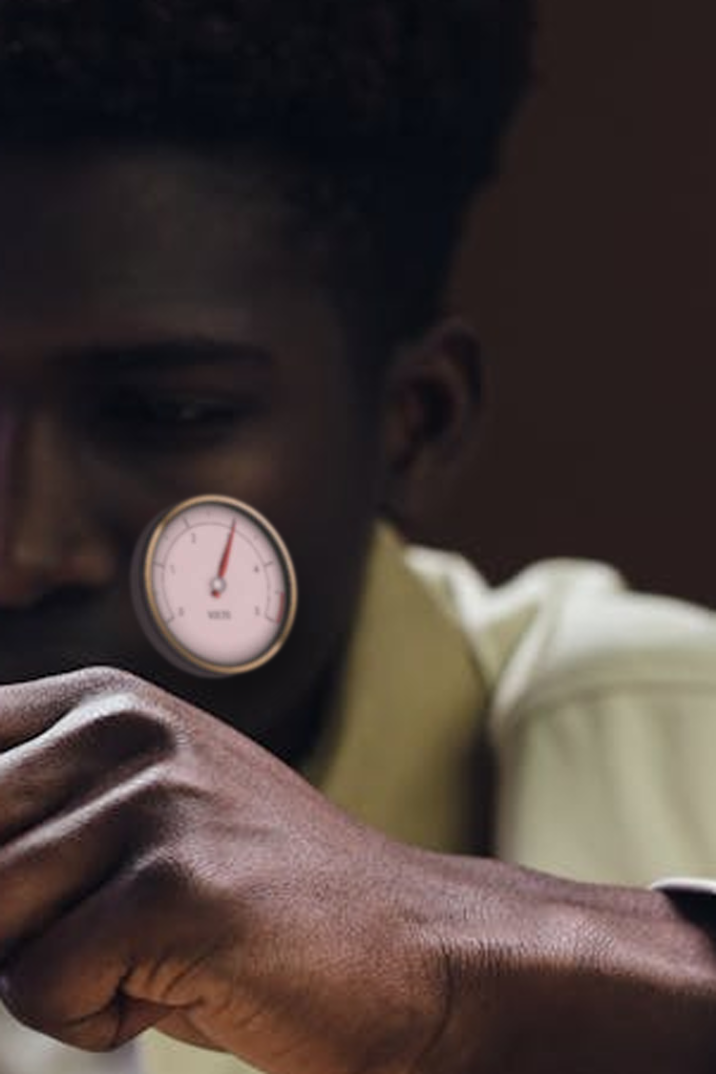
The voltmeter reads V 3
